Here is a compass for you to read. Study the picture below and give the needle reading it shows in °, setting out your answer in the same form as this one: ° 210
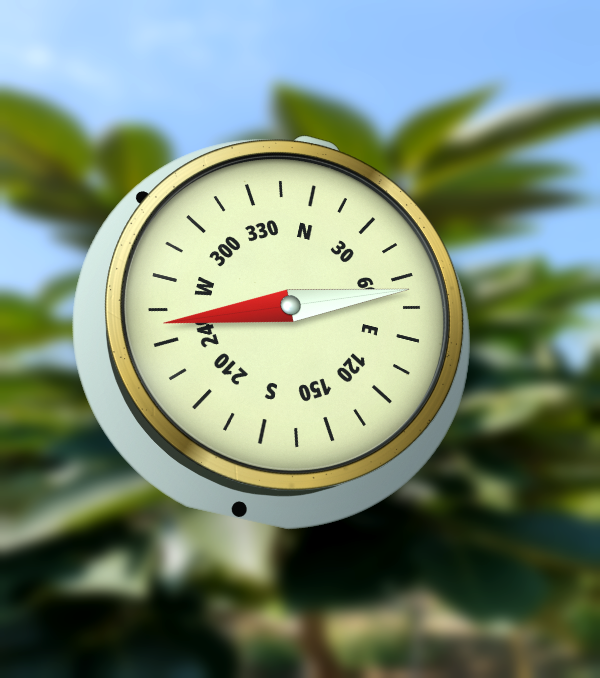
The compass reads ° 247.5
